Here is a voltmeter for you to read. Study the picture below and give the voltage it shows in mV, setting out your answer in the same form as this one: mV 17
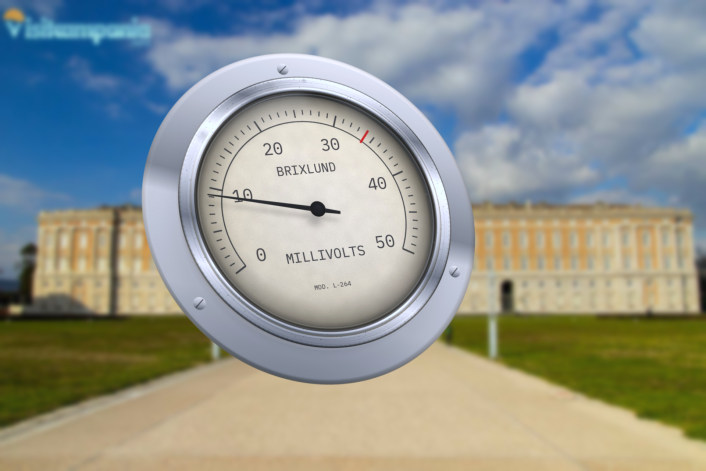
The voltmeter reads mV 9
